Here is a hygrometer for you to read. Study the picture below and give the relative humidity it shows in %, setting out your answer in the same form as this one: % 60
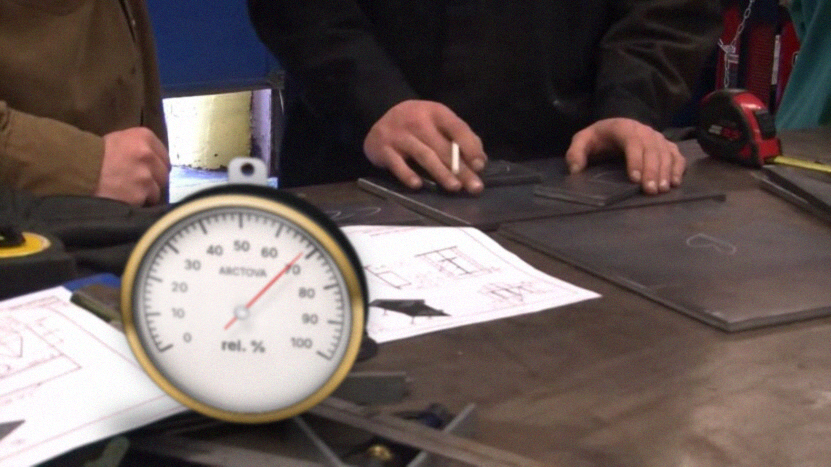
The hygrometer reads % 68
